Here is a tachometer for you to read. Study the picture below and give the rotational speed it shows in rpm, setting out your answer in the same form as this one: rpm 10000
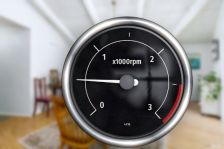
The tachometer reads rpm 500
